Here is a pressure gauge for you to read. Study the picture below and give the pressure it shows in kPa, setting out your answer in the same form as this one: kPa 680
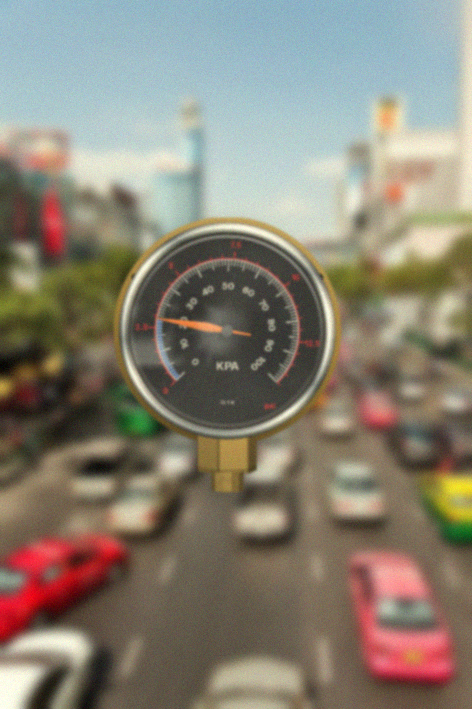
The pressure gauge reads kPa 20
